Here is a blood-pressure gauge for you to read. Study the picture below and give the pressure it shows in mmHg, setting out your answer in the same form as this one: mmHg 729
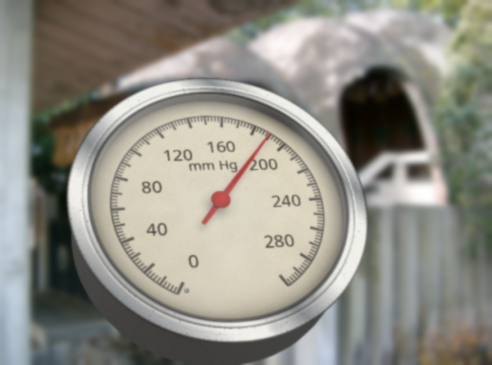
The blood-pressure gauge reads mmHg 190
